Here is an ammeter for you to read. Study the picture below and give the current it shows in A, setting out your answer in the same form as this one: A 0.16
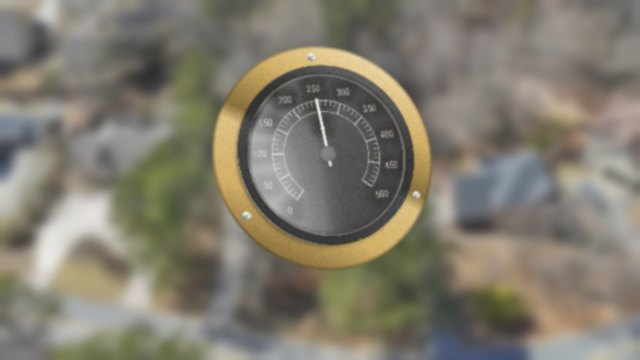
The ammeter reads A 250
